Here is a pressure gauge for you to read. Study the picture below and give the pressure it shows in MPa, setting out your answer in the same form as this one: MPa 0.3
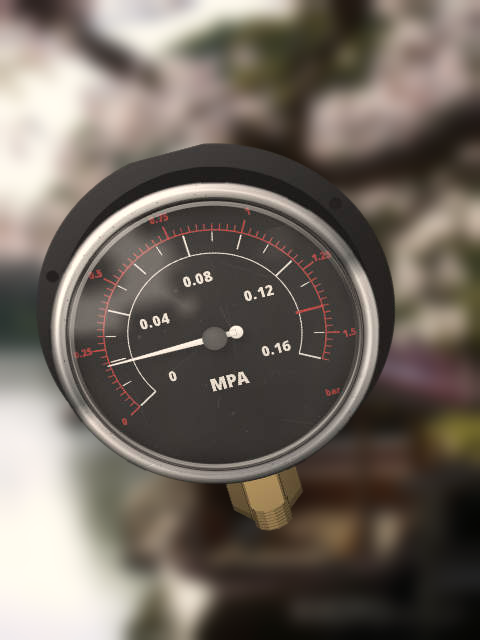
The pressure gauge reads MPa 0.02
